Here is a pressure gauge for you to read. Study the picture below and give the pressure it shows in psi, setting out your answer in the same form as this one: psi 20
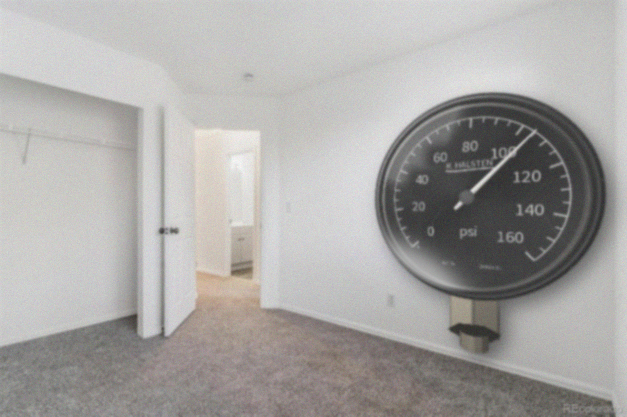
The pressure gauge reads psi 105
